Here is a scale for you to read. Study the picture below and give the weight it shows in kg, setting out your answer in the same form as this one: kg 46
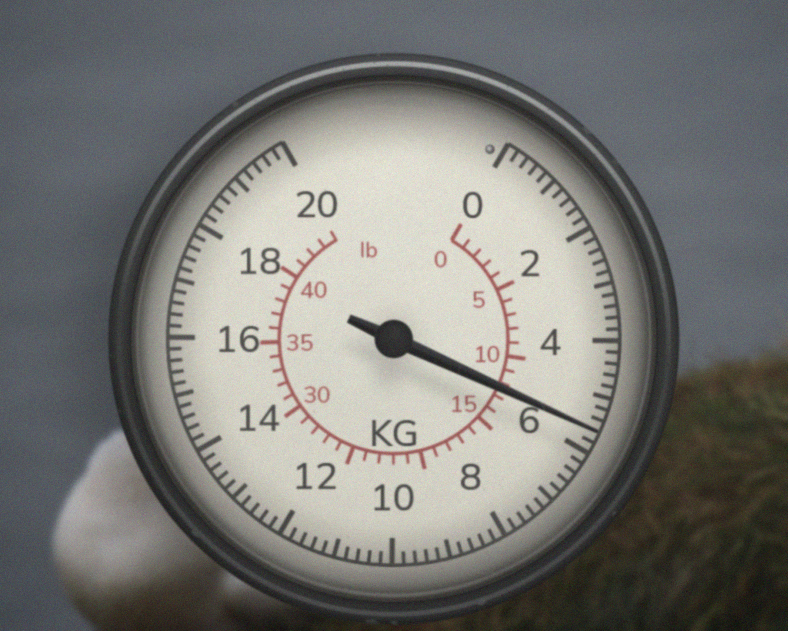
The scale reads kg 5.6
